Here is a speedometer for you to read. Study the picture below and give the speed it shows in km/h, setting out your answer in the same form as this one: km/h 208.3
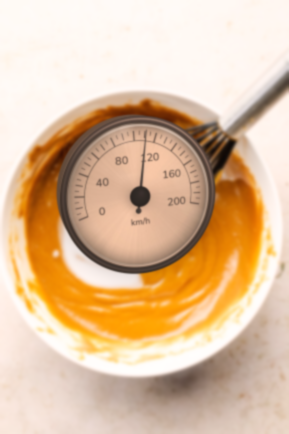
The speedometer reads km/h 110
